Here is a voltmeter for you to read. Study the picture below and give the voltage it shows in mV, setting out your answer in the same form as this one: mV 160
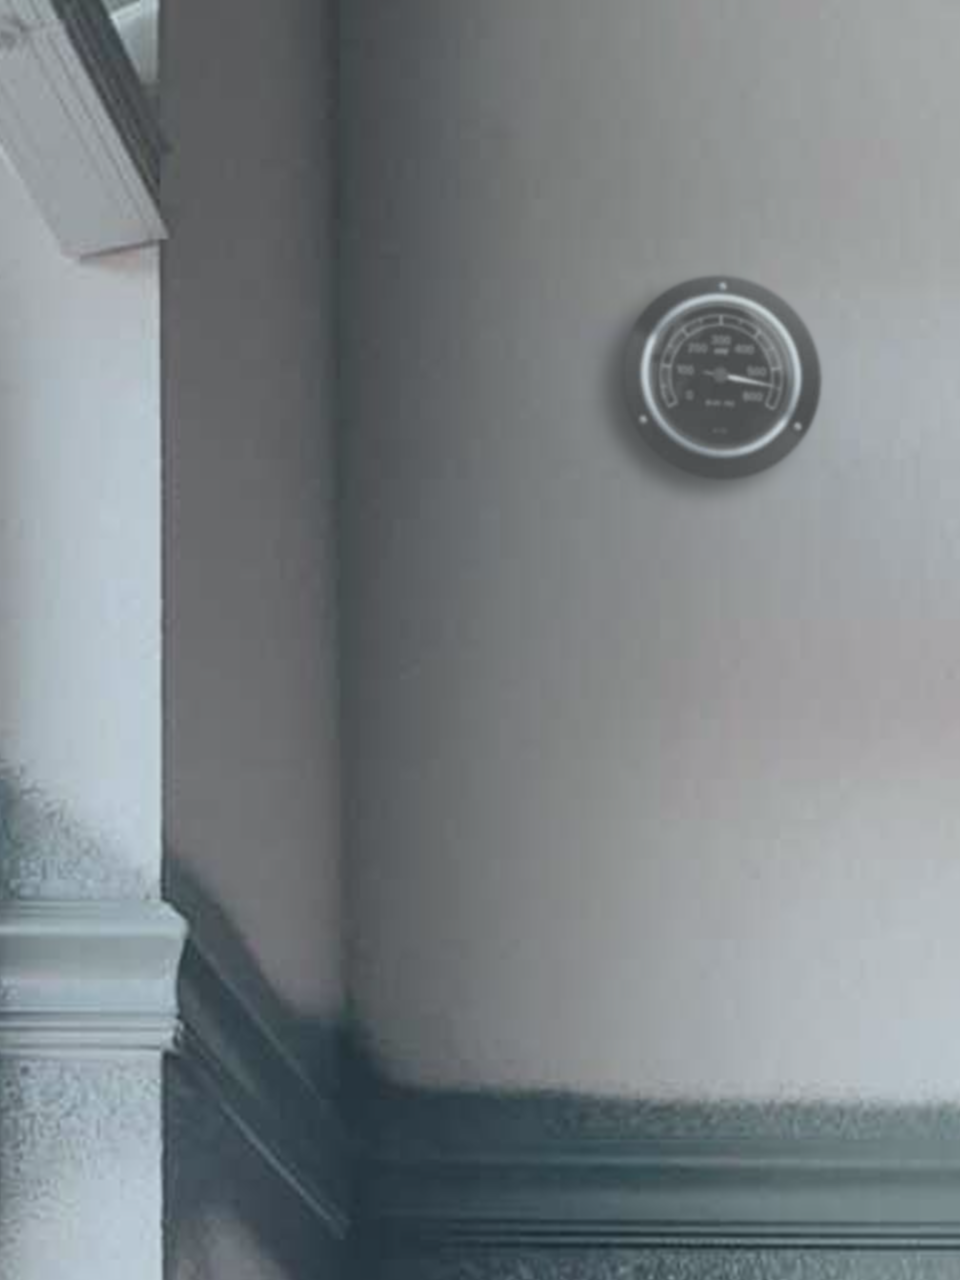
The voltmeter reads mV 550
